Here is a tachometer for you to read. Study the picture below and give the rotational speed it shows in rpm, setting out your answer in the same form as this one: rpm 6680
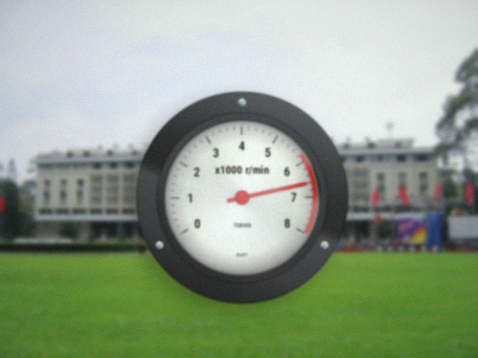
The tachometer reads rpm 6600
